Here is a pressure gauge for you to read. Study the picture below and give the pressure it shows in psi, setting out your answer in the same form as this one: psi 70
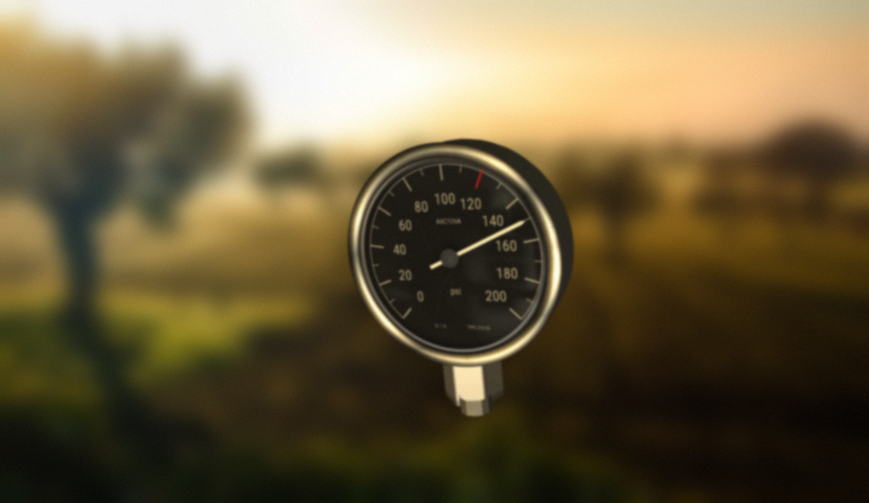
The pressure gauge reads psi 150
